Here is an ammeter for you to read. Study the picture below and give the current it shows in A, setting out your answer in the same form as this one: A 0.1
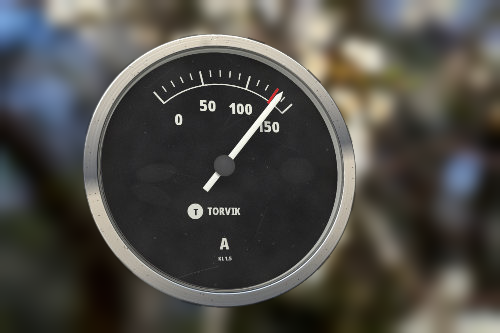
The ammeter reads A 135
